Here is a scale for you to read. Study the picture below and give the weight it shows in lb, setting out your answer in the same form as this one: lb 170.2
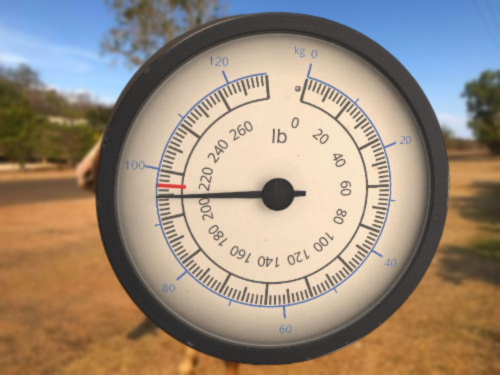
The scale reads lb 210
